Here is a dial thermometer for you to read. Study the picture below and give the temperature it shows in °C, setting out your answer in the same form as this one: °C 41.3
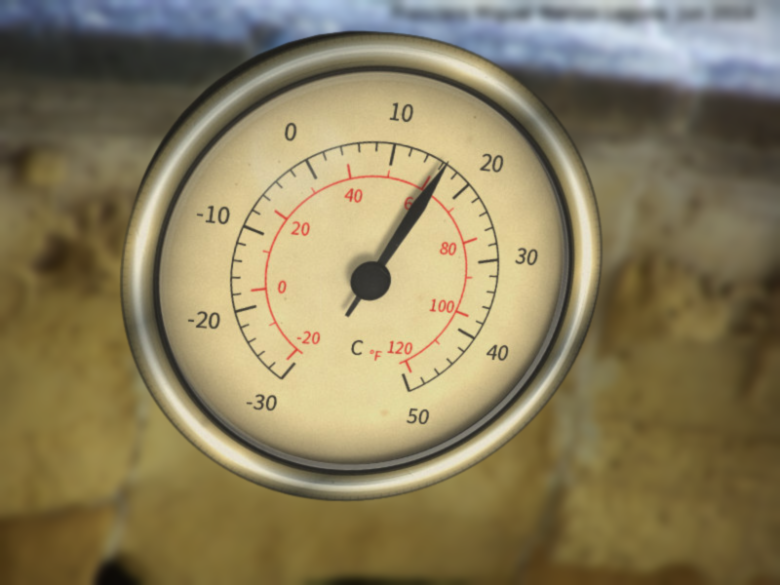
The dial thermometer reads °C 16
